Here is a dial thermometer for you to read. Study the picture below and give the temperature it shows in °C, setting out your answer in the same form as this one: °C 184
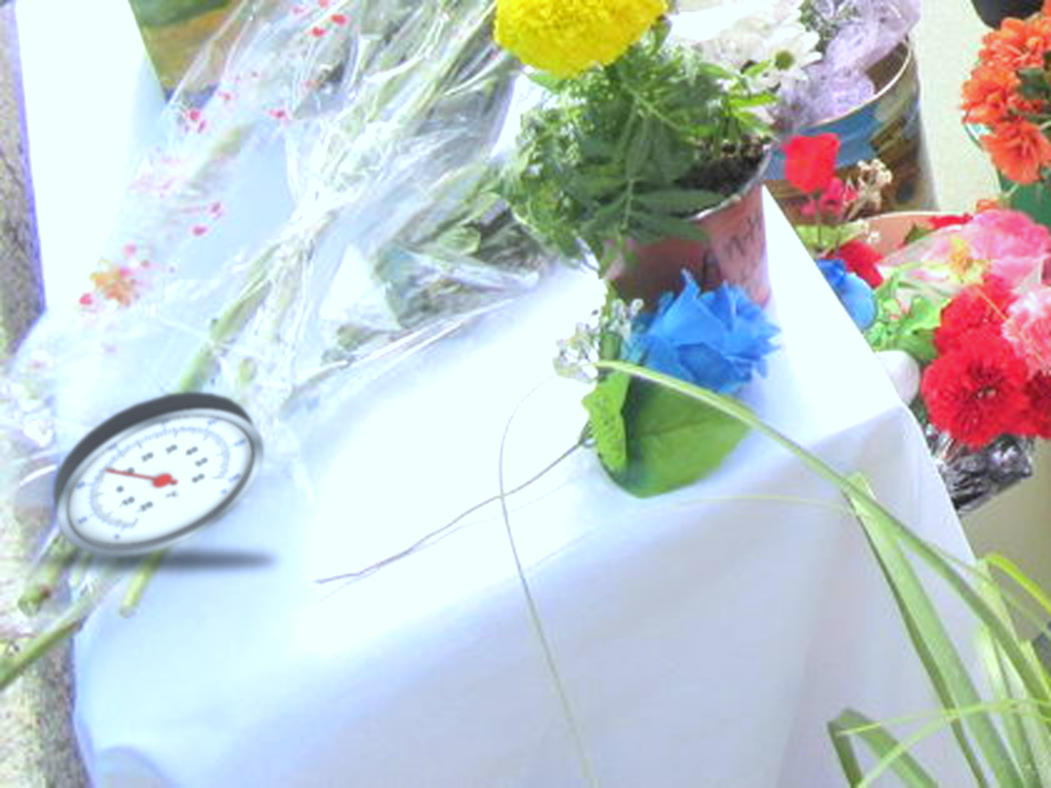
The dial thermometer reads °C 10
